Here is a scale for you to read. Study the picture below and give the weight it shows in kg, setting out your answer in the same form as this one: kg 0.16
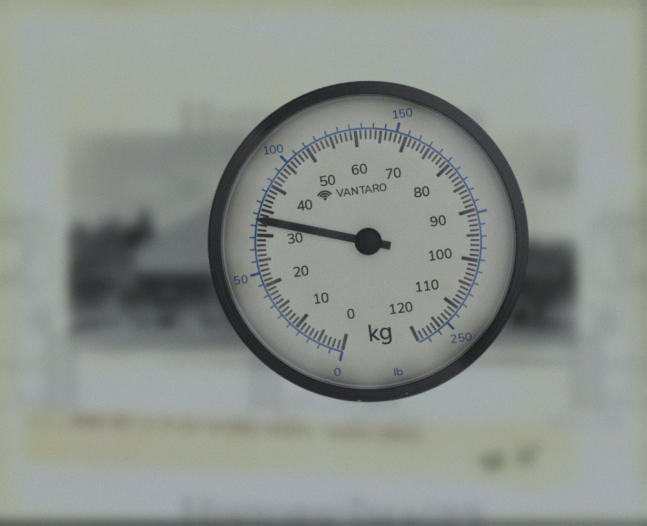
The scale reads kg 33
